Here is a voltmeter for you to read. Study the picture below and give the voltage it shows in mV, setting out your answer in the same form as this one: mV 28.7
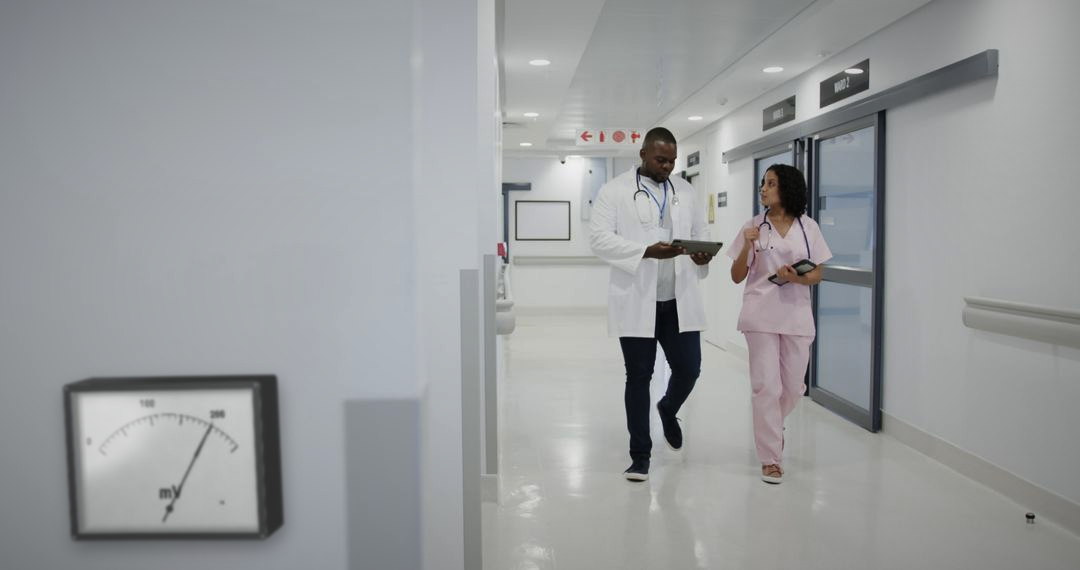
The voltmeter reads mV 200
